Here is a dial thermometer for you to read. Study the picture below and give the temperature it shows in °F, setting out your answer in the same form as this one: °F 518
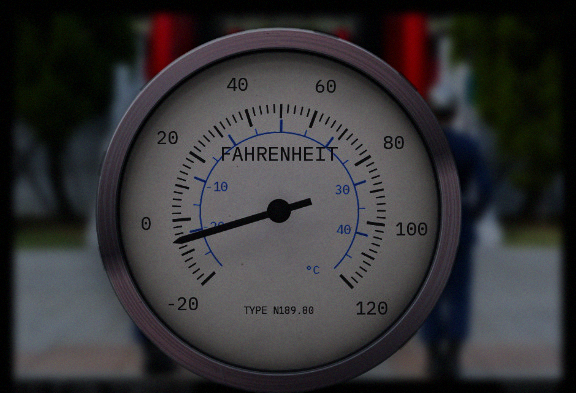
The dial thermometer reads °F -6
